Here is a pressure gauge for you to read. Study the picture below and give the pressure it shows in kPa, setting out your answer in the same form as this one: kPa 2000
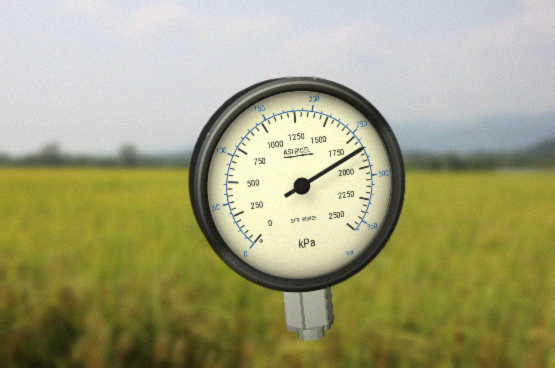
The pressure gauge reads kPa 1850
